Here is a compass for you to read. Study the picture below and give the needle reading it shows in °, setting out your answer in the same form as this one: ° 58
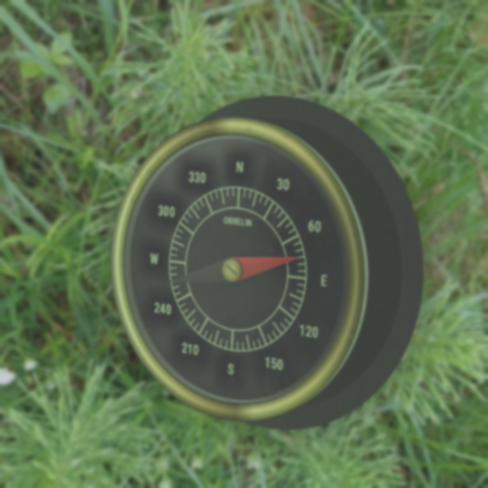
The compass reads ° 75
